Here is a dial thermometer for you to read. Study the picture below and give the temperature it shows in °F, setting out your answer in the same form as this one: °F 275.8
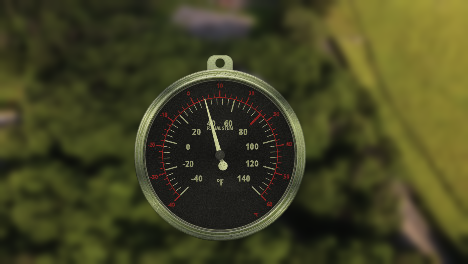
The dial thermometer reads °F 40
